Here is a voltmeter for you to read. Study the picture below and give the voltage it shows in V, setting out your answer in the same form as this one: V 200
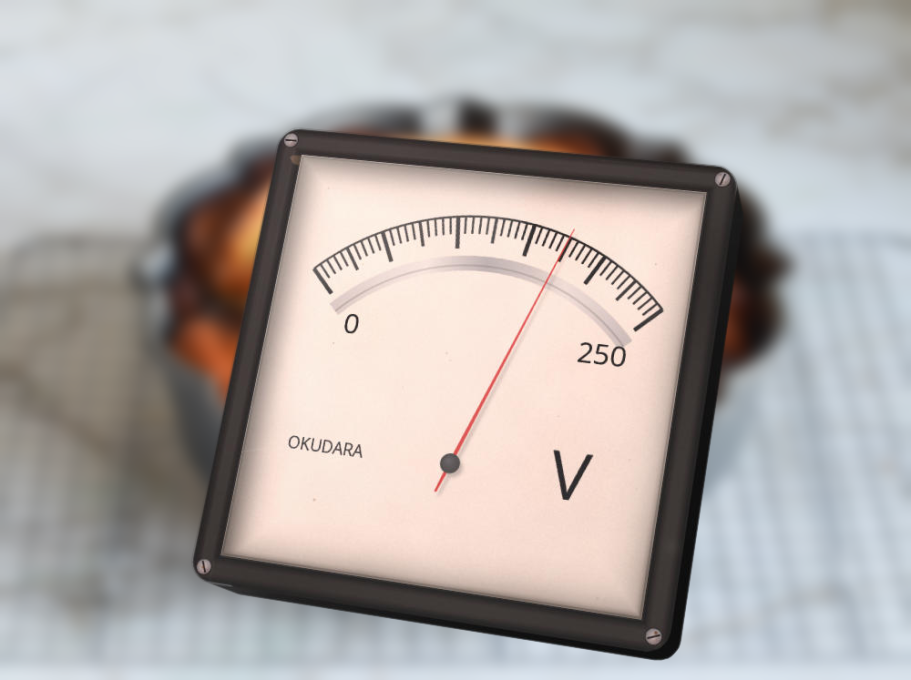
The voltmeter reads V 175
